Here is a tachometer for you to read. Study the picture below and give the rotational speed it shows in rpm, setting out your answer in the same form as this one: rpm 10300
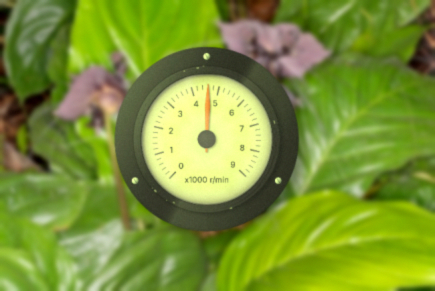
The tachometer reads rpm 4600
